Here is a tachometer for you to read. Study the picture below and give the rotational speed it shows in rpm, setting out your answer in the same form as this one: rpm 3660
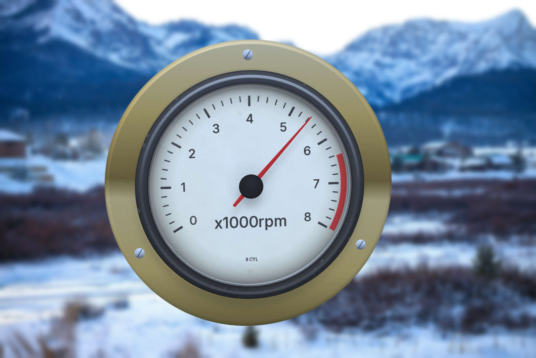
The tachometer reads rpm 5400
